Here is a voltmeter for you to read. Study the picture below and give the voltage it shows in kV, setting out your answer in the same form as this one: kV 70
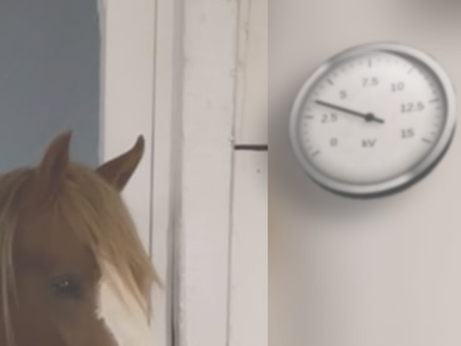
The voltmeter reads kV 3.5
